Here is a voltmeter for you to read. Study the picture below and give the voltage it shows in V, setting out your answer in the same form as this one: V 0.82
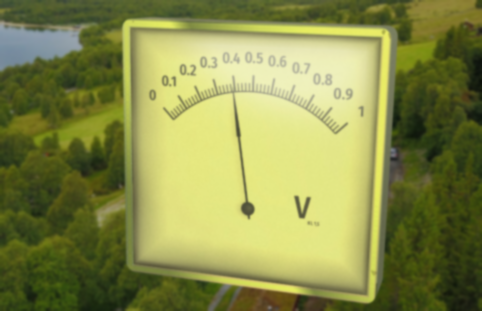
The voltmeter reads V 0.4
